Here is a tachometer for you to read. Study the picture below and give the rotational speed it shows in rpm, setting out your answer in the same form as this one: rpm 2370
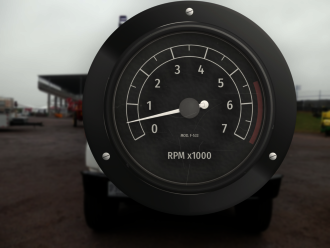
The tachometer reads rpm 500
